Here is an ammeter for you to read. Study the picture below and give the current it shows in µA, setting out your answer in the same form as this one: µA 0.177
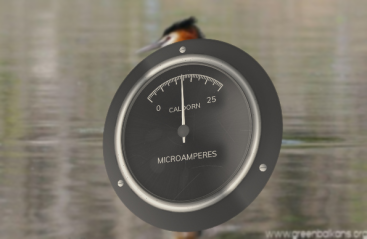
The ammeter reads µA 12.5
